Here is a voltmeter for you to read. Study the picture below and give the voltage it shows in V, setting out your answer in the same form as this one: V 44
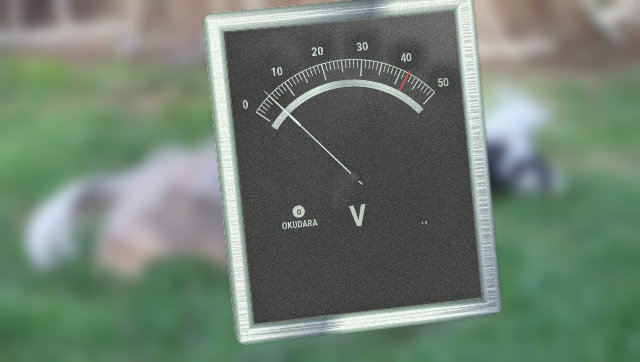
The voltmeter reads V 5
